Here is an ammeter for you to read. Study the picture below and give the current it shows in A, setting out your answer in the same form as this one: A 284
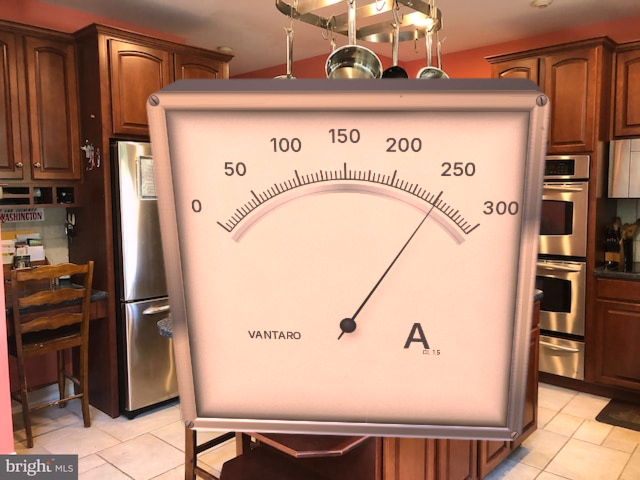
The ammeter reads A 250
